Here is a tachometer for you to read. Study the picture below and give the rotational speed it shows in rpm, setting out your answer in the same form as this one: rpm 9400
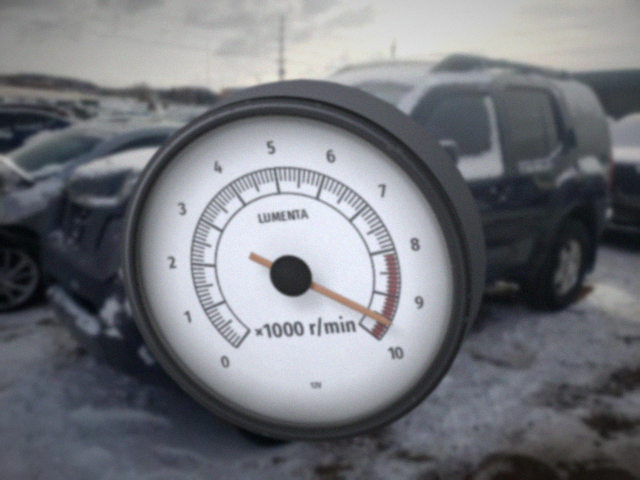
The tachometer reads rpm 9500
